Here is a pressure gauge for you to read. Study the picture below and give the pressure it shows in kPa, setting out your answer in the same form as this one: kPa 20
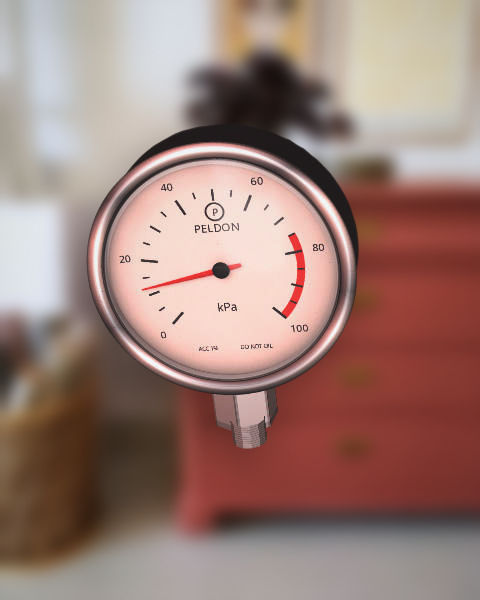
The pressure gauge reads kPa 12.5
